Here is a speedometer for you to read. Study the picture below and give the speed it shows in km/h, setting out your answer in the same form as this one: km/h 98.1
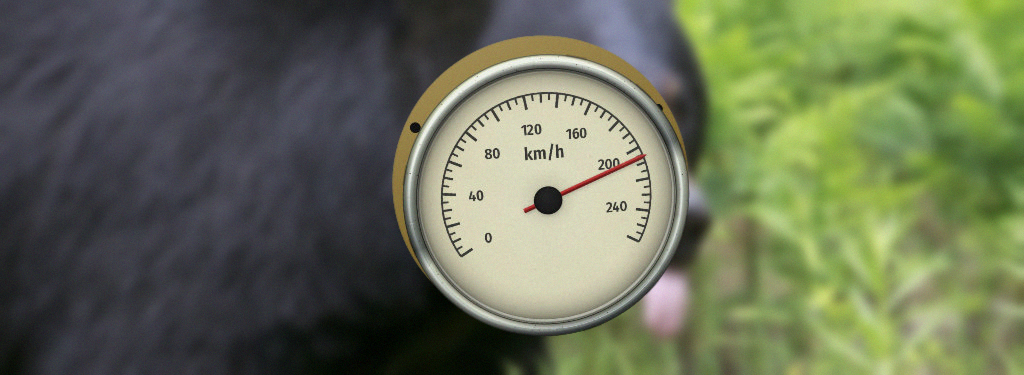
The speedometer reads km/h 205
